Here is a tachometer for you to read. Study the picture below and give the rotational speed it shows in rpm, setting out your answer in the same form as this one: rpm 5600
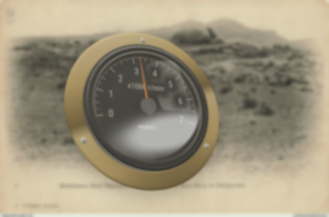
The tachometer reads rpm 3250
